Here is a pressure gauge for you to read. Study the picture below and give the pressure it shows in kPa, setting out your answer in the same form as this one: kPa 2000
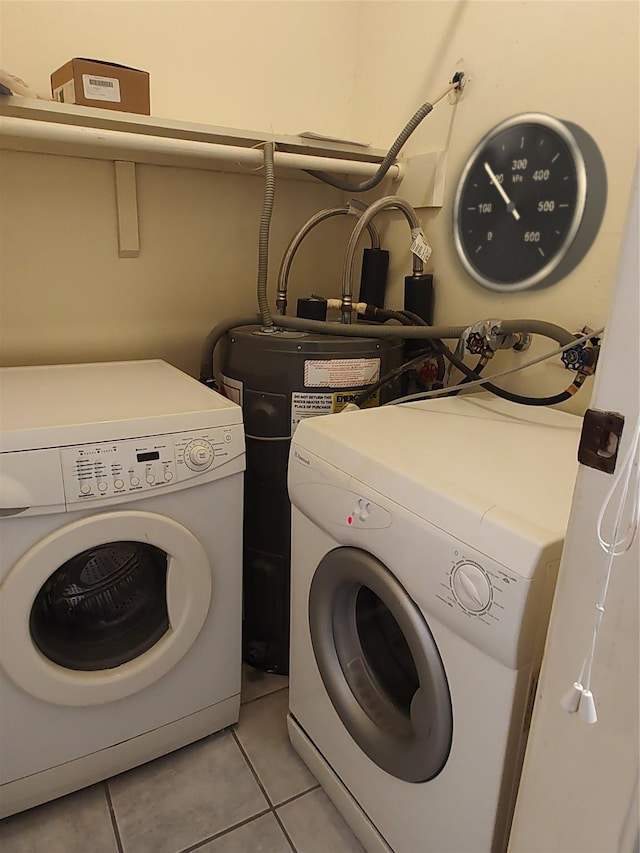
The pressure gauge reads kPa 200
